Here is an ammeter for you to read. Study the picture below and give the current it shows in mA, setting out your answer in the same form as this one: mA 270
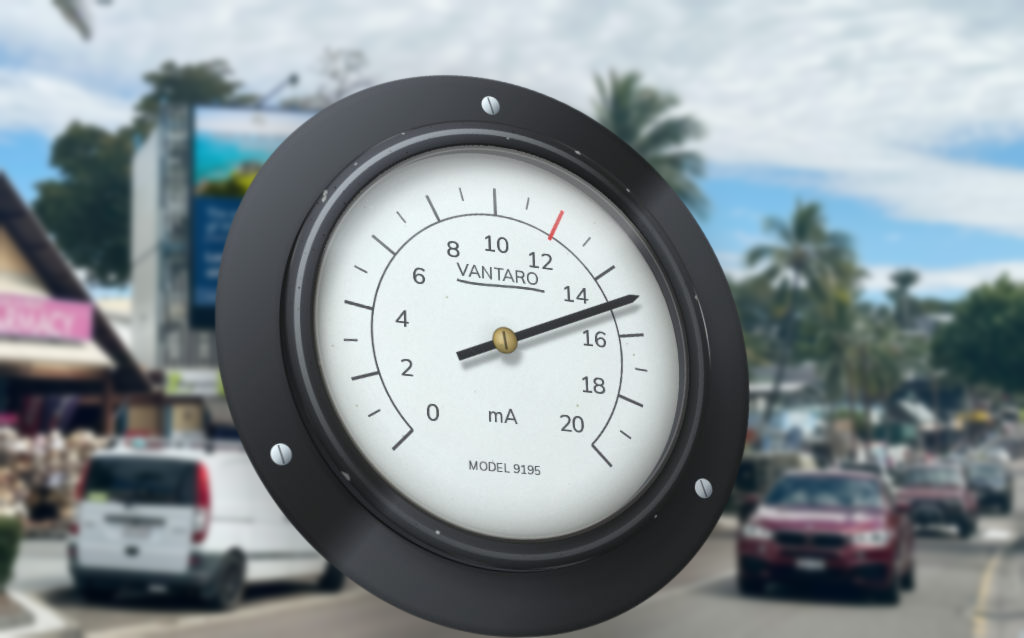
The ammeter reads mA 15
